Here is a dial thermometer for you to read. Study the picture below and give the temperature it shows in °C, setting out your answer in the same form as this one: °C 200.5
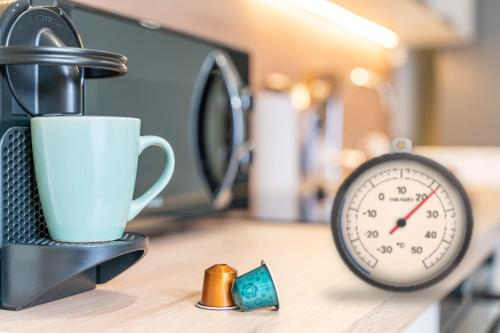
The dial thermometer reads °C 22
